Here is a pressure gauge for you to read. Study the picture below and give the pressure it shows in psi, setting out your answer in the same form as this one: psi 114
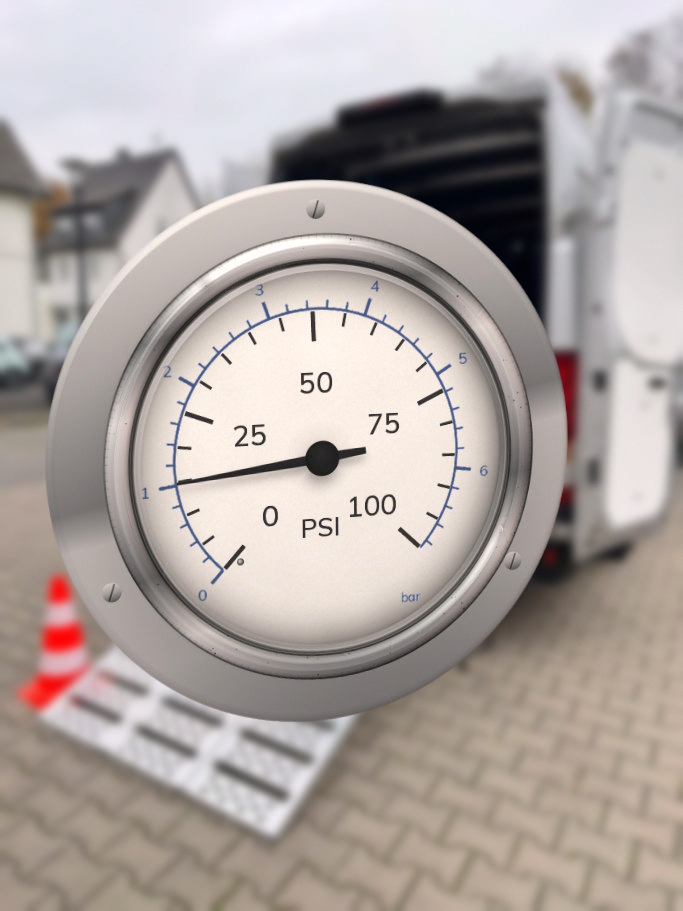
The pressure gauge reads psi 15
